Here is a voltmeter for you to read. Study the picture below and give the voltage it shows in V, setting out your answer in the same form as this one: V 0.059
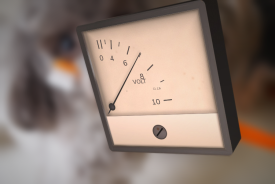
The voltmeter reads V 7
